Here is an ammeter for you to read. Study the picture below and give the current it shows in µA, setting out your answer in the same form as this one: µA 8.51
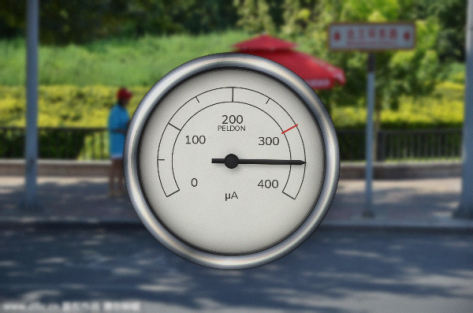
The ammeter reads µA 350
